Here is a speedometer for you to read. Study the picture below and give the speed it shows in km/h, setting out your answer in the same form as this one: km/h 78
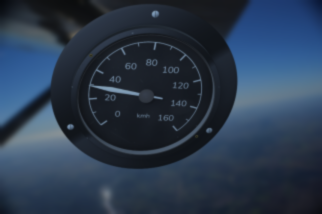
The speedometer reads km/h 30
